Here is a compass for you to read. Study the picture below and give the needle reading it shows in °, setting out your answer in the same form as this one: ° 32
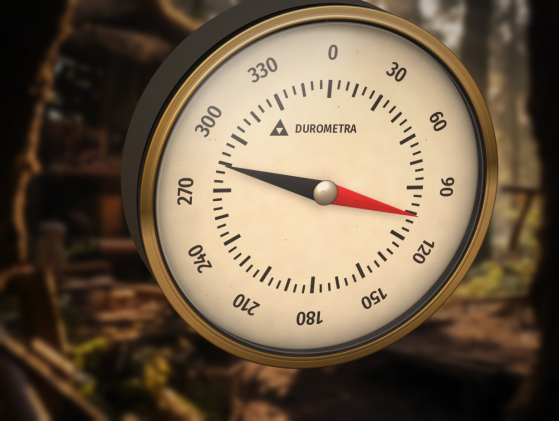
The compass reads ° 105
